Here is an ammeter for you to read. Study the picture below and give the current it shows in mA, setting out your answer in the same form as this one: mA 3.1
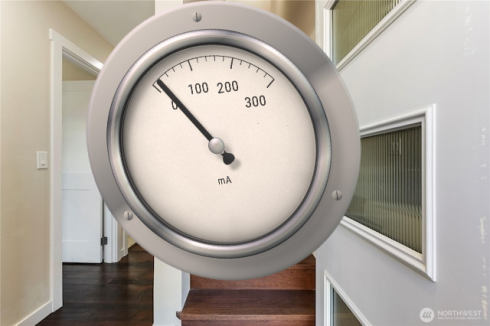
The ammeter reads mA 20
